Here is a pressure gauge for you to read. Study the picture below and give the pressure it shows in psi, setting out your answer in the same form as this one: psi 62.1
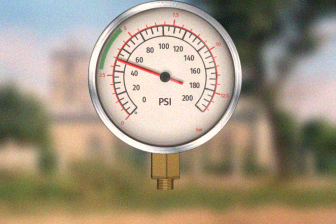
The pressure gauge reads psi 50
